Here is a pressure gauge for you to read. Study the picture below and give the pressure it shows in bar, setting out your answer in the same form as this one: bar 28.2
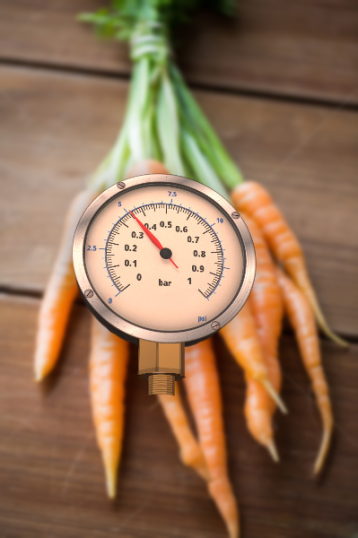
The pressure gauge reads bar 0.35
